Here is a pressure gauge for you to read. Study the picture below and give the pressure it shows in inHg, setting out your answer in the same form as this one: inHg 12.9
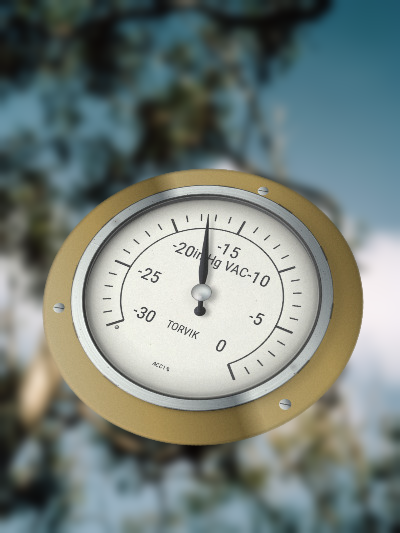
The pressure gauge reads inHg -17.5
